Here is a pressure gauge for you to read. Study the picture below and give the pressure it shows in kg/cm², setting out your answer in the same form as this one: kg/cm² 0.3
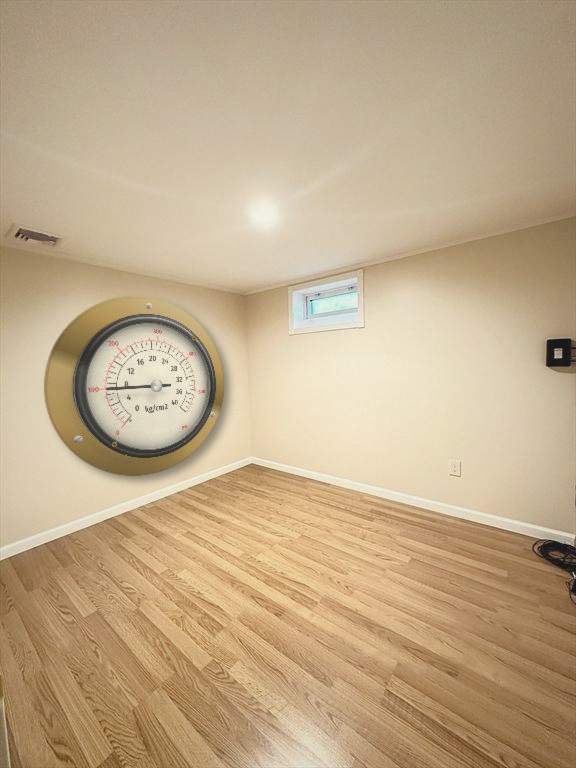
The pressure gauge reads kg/cm² 7
